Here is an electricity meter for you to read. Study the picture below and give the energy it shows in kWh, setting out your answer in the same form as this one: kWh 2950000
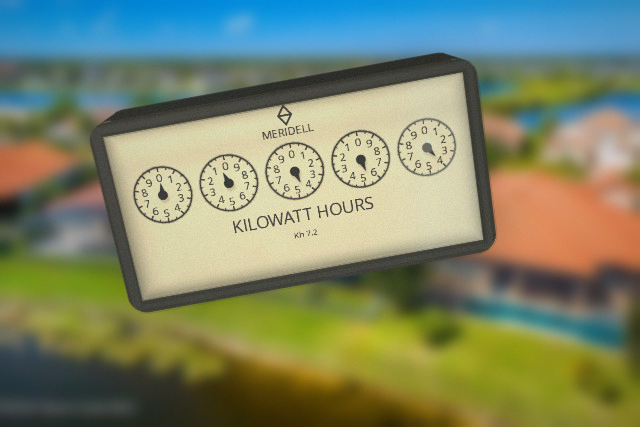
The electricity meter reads kWh 454
